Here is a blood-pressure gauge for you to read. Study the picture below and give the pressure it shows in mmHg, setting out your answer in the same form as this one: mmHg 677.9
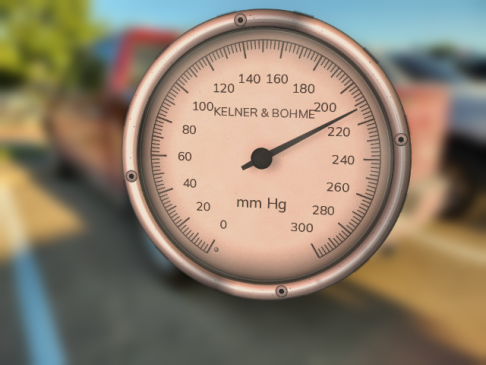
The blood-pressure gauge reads mmHg 212
